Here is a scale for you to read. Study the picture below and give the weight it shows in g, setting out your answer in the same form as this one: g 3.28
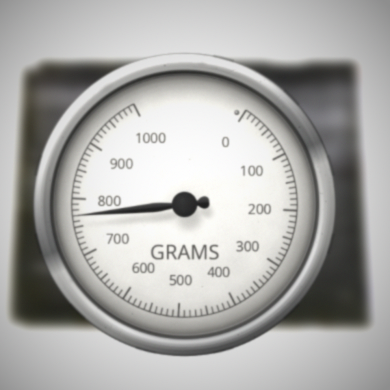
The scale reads g 770
